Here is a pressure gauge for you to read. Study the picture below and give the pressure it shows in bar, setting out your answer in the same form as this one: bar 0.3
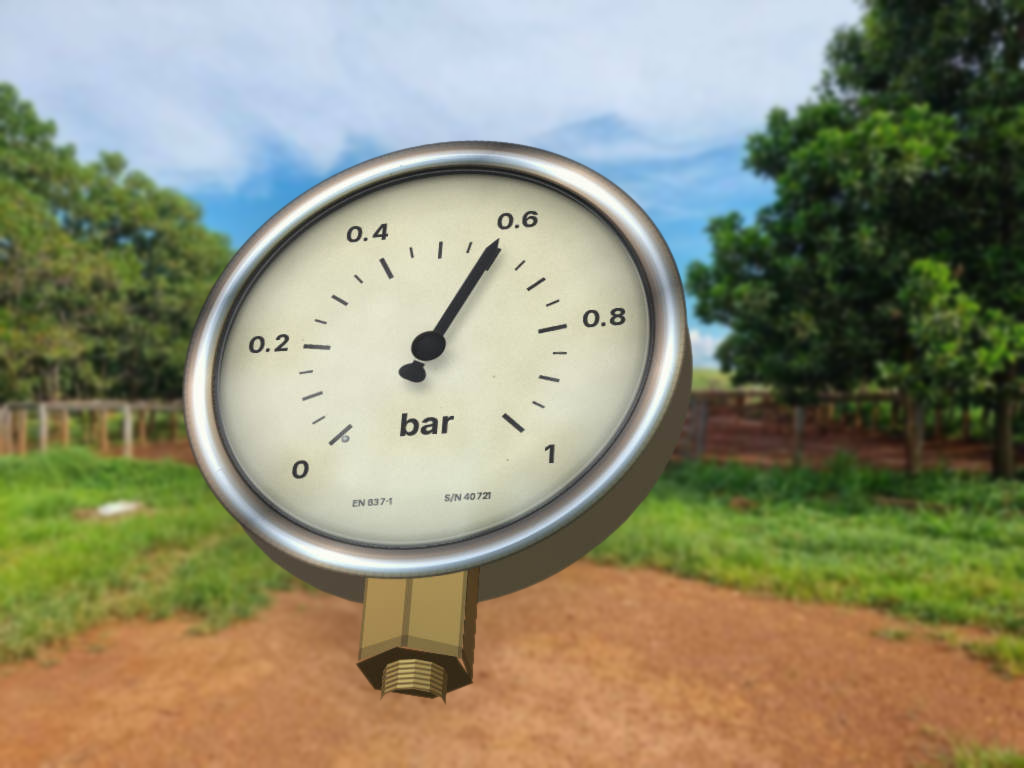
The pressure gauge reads bar 0.6
